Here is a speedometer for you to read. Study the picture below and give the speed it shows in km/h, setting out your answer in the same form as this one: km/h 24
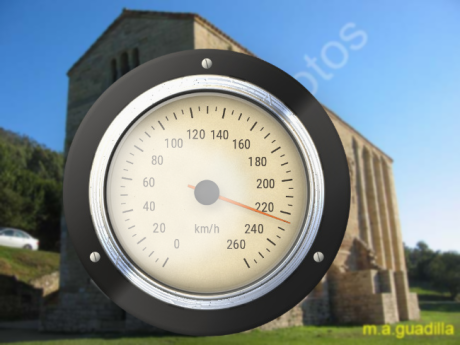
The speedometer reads km/h 225
